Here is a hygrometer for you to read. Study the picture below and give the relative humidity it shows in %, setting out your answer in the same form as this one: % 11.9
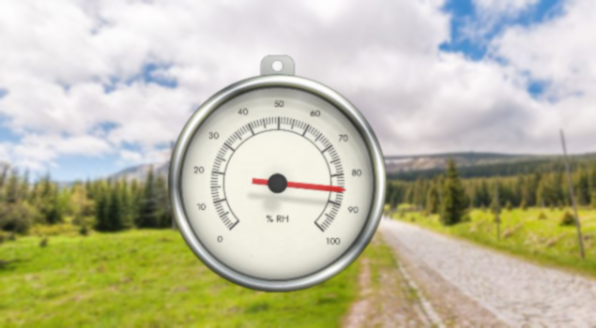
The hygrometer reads % 85
